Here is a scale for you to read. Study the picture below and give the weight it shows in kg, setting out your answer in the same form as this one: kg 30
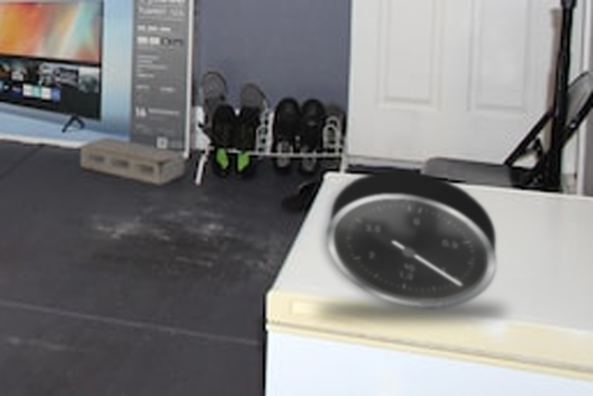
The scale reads kg 1
